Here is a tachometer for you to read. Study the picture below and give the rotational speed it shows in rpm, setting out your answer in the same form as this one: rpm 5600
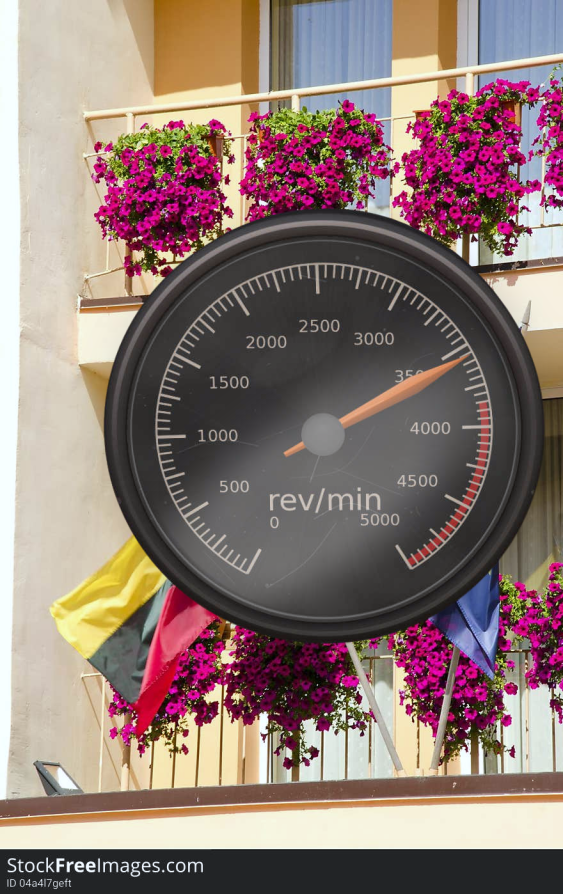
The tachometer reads rpm 3550
